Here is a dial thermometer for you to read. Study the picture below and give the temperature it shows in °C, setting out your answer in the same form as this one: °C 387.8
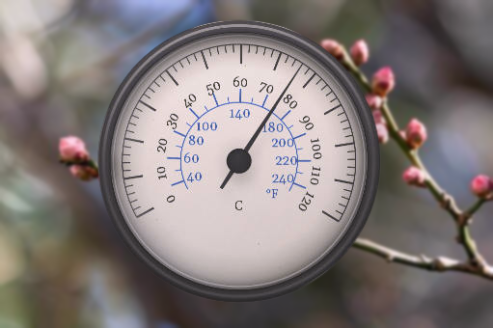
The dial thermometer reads °C 76
